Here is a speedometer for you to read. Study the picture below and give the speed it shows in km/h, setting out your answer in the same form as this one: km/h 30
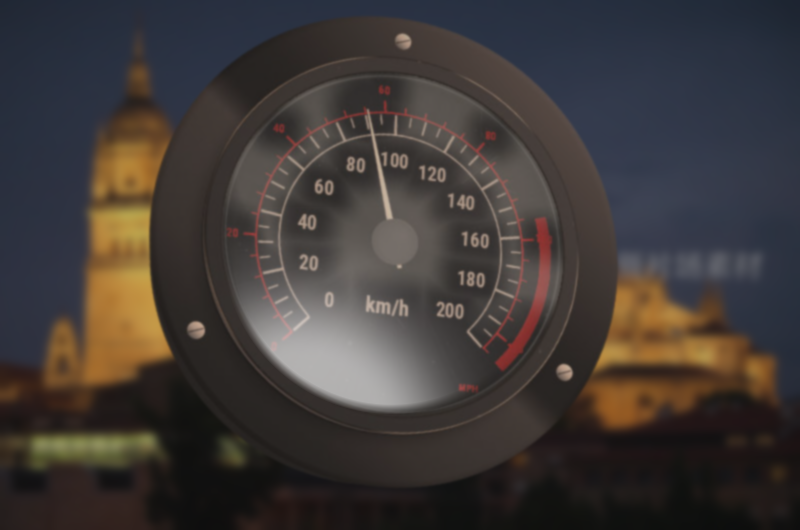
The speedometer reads km/h 90
